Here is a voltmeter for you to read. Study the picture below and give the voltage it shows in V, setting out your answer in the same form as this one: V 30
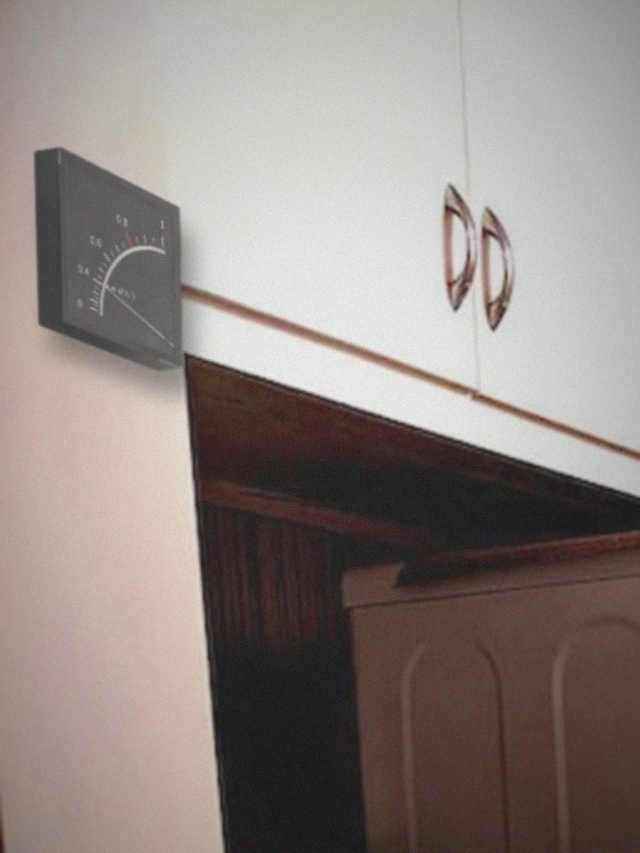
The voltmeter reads V 0.4
